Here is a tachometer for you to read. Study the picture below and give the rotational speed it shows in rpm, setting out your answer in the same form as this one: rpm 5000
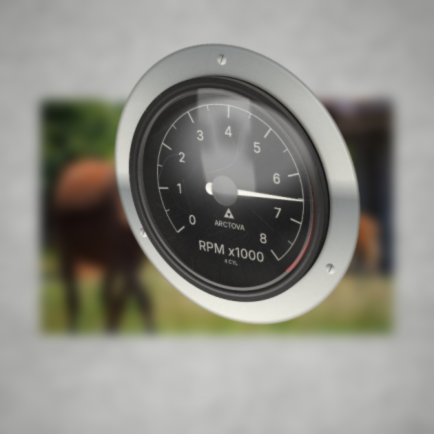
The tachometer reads rpm 6500
